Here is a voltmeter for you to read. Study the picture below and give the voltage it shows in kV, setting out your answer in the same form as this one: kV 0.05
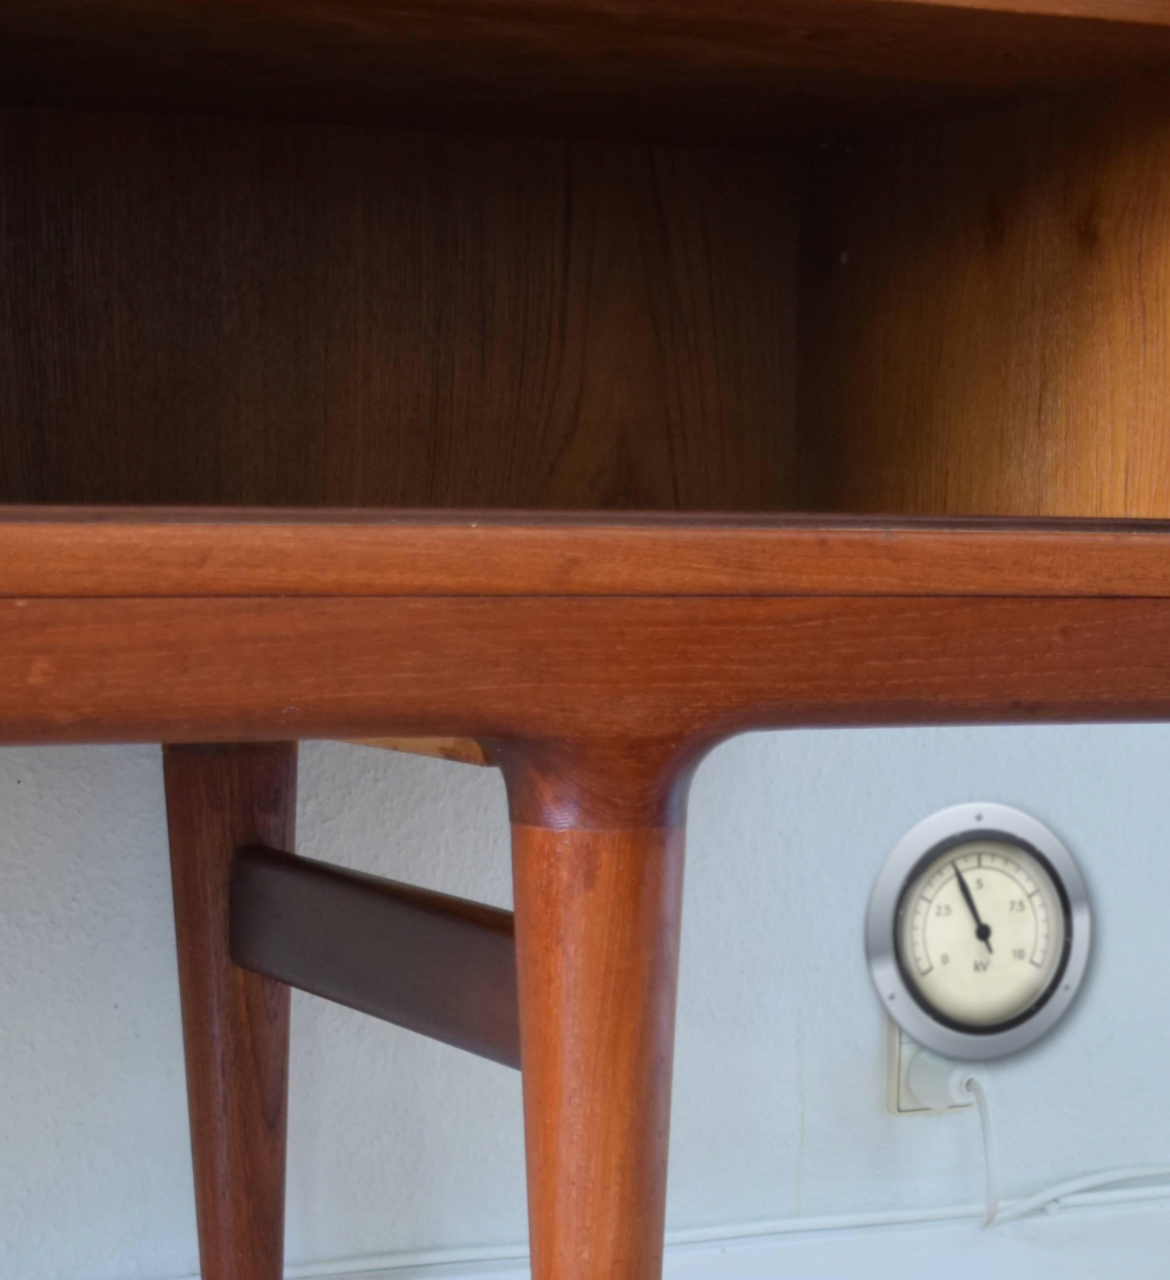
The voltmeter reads kV 4
